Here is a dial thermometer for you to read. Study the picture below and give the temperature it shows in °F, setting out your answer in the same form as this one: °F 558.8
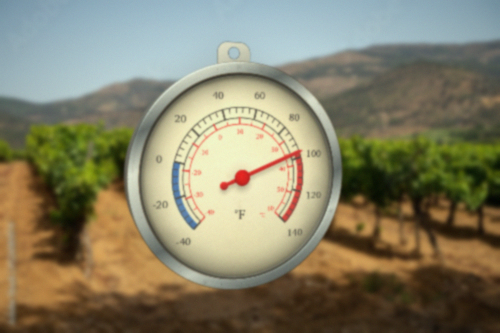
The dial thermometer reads °F 96
